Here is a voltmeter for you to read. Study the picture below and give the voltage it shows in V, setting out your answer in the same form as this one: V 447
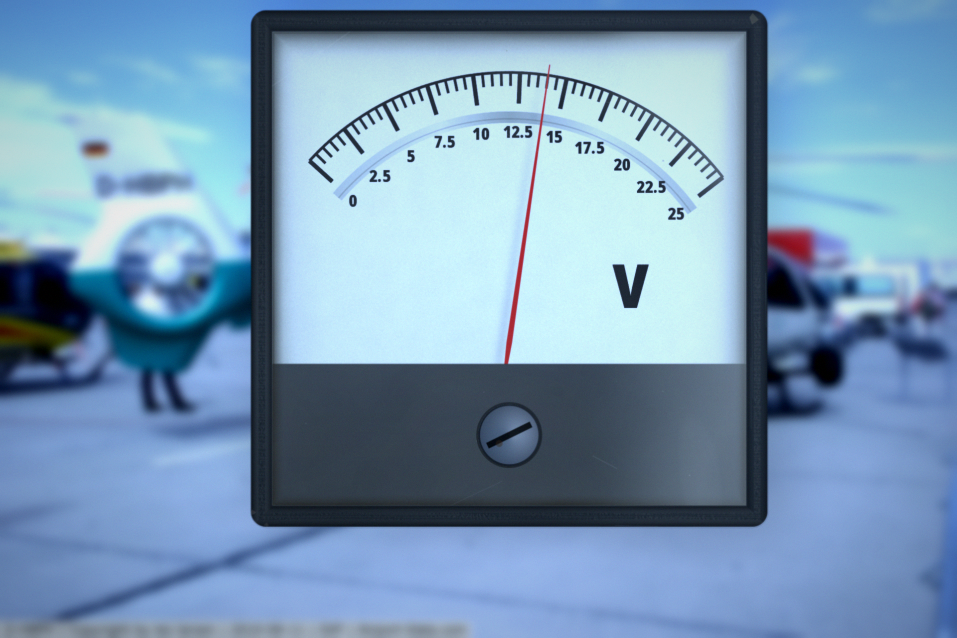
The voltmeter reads V 14
